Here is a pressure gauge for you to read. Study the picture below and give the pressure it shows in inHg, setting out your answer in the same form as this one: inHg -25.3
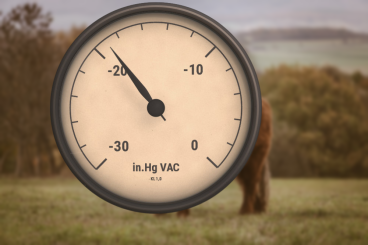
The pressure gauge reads inHg -19
